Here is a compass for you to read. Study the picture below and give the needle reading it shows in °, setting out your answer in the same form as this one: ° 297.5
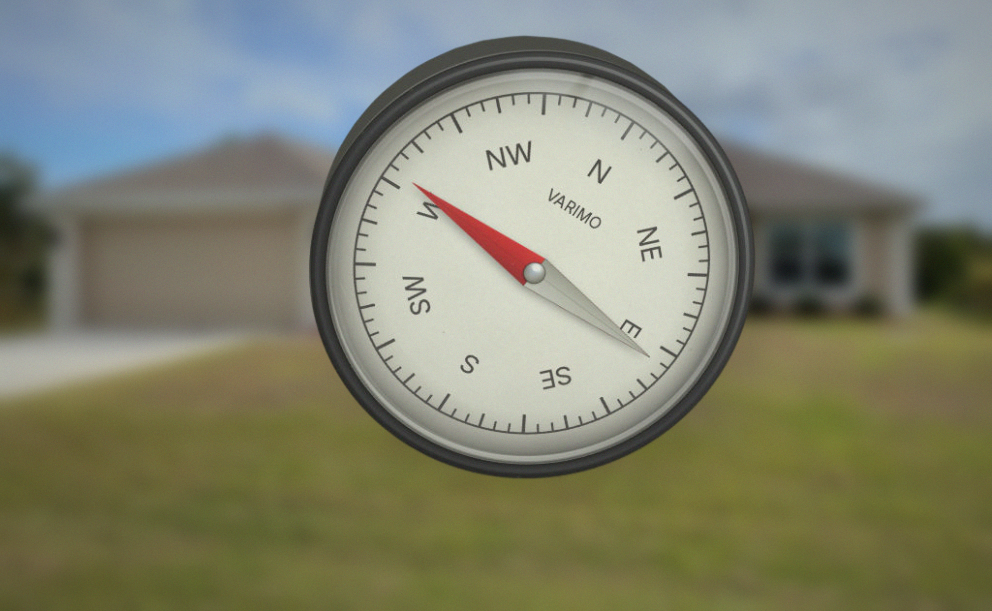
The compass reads ° 275
